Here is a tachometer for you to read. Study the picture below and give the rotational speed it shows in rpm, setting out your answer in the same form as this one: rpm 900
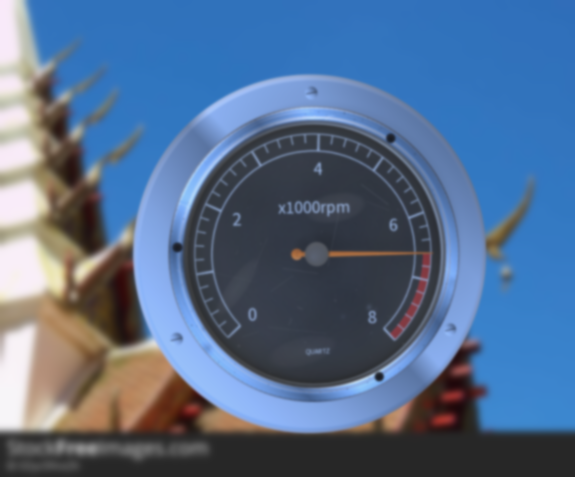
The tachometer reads rpm 6600
